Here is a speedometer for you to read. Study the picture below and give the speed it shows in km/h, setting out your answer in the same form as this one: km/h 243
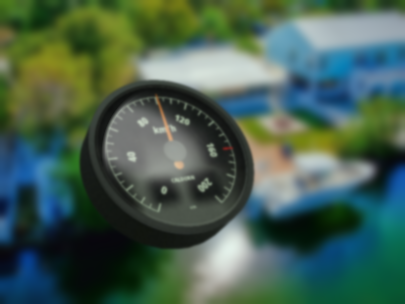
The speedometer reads km/h 100
